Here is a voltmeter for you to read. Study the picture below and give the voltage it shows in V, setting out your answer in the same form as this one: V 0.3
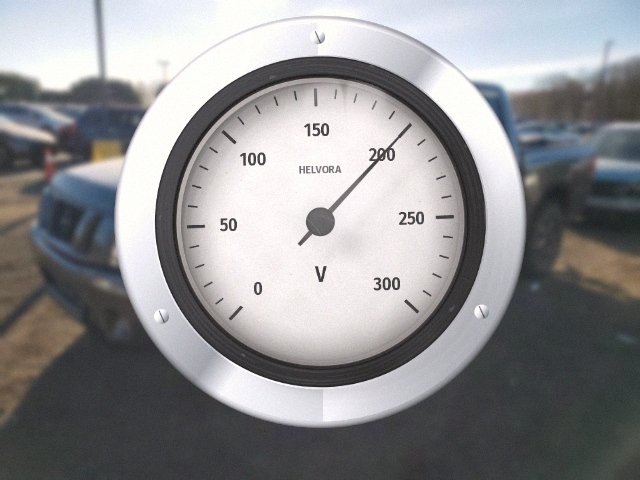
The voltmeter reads V 200
